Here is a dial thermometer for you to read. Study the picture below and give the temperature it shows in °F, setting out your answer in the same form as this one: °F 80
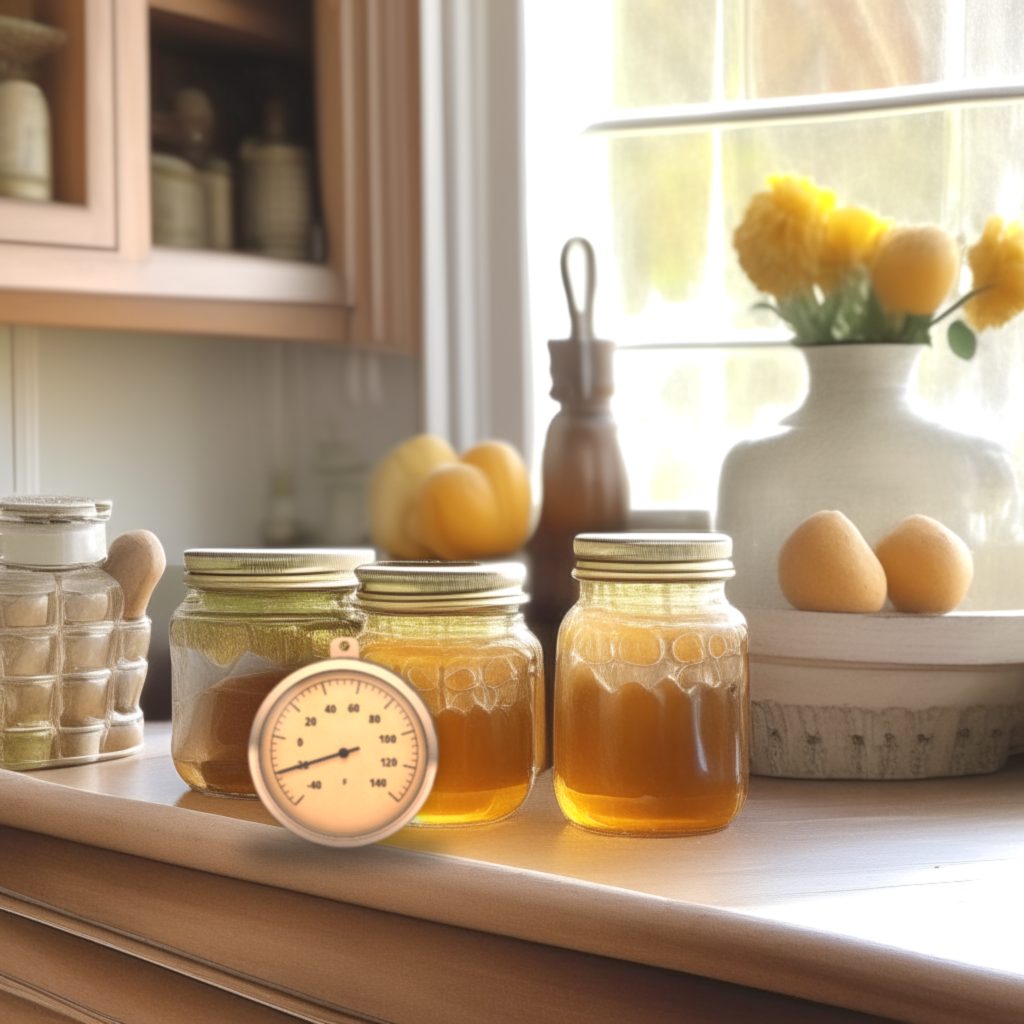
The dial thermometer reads °F -20
